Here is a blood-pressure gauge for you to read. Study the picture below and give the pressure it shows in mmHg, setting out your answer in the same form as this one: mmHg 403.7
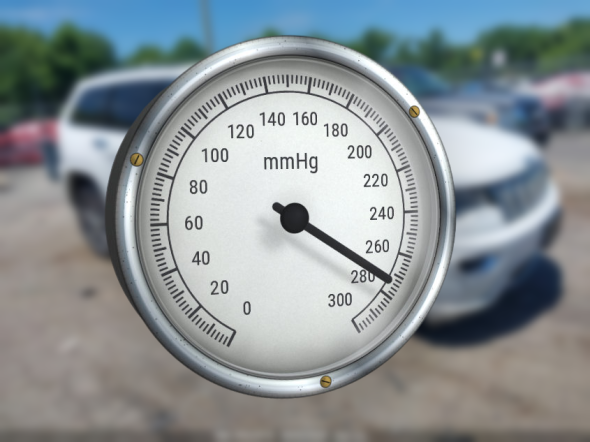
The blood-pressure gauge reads mmHg 274
